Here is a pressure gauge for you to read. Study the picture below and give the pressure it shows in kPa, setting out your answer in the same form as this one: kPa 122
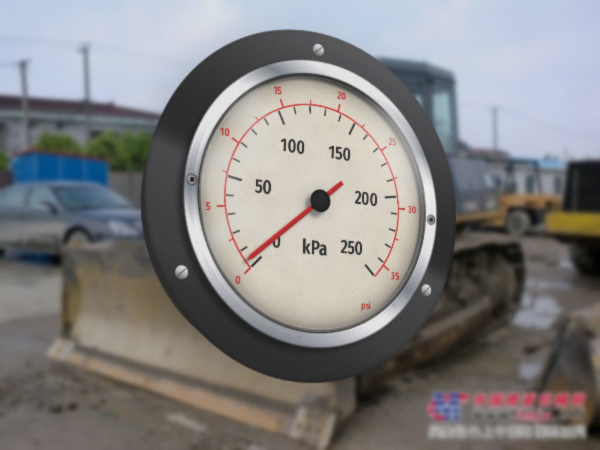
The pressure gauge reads kPa 5
